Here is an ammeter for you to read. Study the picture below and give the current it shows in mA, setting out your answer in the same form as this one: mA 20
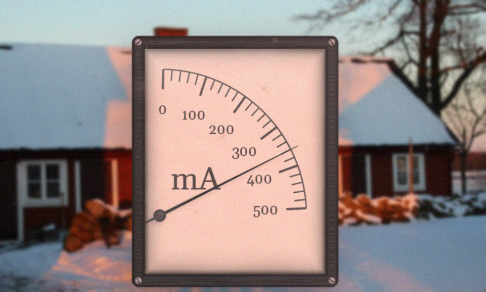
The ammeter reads mA 360
